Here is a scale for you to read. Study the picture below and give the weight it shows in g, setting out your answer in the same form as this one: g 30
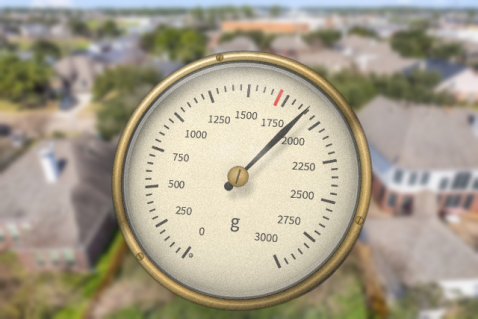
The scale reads g 1900
